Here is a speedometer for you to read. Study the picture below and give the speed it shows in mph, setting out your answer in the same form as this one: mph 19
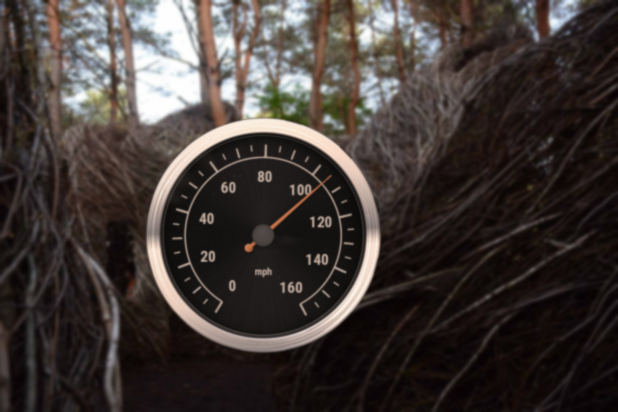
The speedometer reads mph 105
